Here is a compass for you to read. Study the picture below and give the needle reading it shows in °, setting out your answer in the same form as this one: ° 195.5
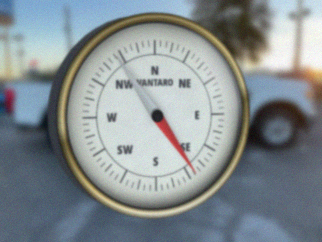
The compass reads ° 145
